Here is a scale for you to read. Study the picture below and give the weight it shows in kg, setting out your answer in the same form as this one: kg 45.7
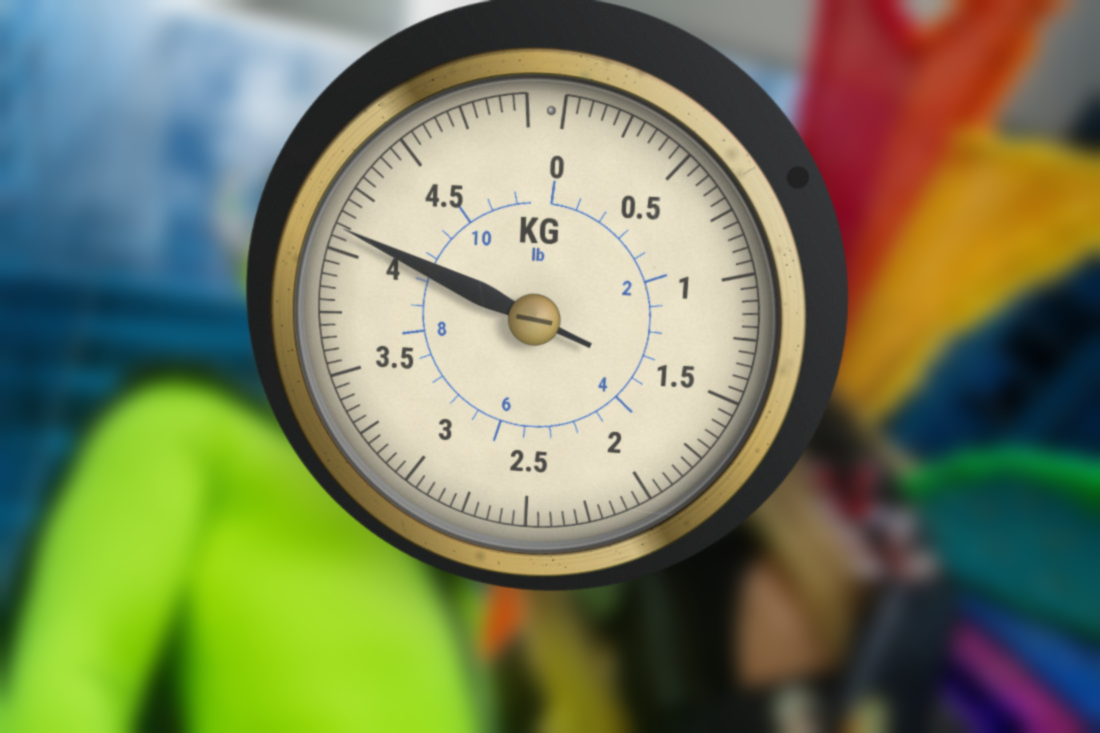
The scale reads kg 4.1
